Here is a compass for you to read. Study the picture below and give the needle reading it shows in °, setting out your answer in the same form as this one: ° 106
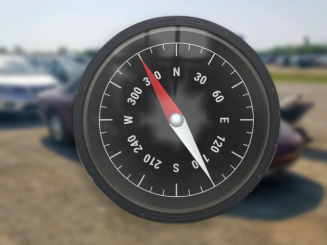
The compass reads ° 330
